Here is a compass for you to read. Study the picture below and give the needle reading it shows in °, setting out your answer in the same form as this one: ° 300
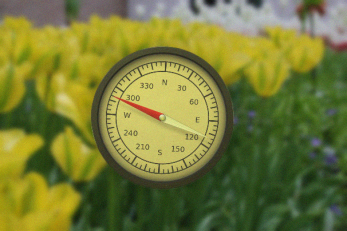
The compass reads ° 290
